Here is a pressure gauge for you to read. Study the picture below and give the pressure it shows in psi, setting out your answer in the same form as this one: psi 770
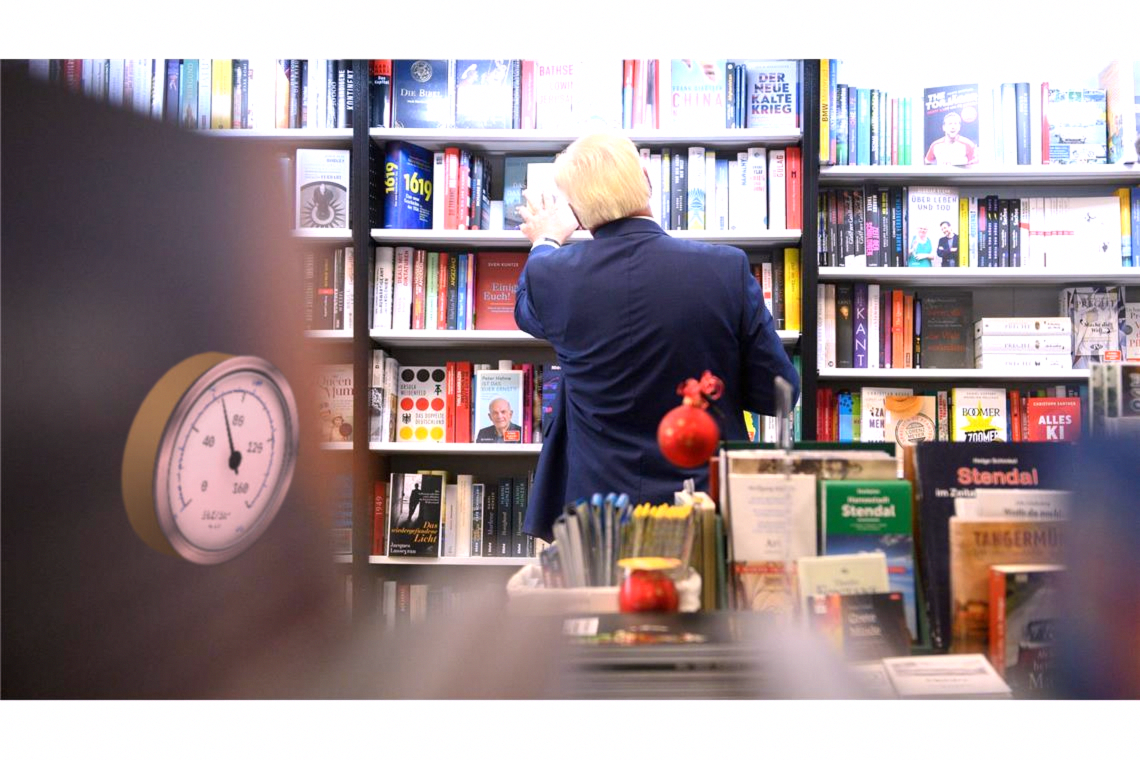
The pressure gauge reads psi 60
